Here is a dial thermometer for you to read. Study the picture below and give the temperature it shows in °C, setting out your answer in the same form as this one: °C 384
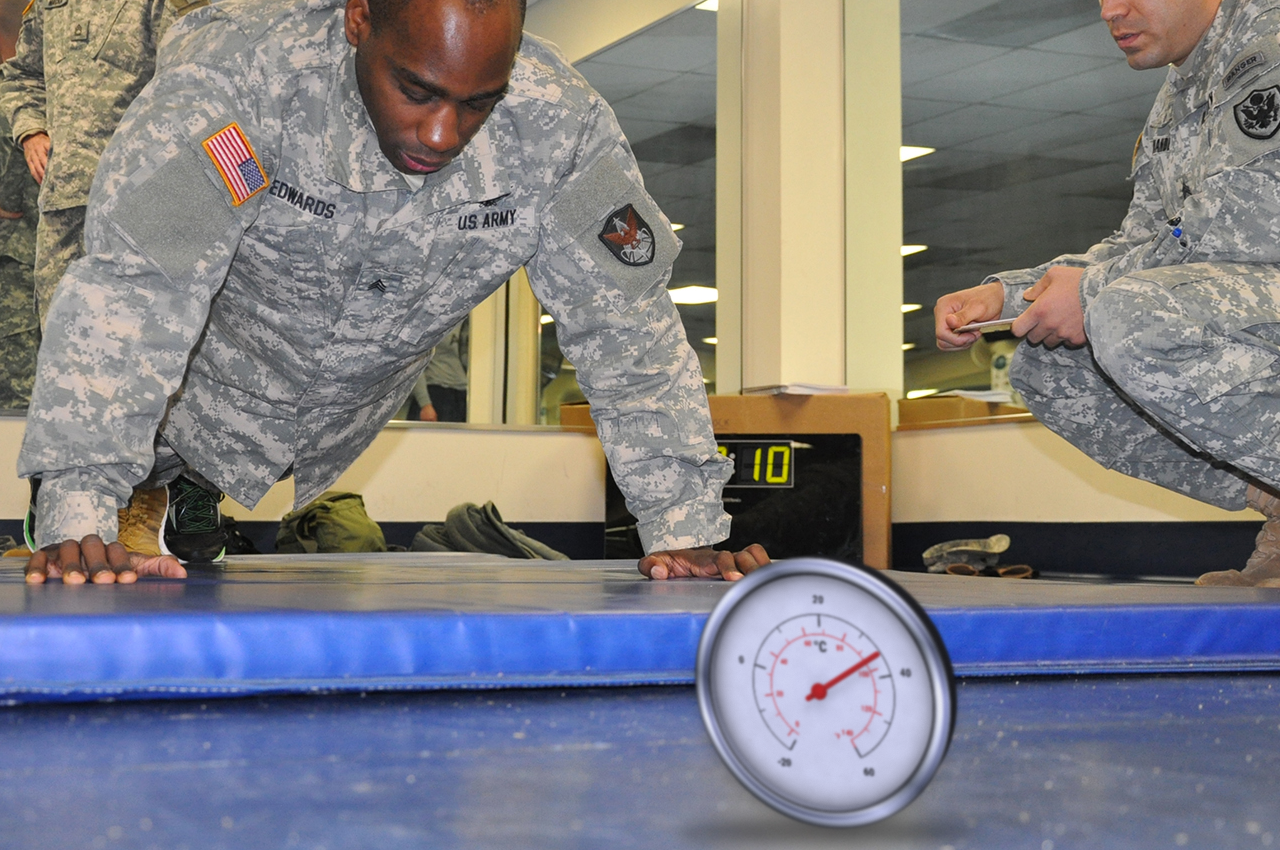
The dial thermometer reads °C 35
